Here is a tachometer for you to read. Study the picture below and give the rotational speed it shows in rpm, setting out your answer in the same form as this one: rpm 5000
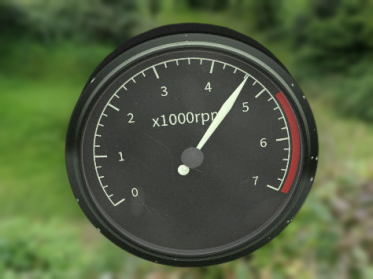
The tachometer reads rpm 4600
